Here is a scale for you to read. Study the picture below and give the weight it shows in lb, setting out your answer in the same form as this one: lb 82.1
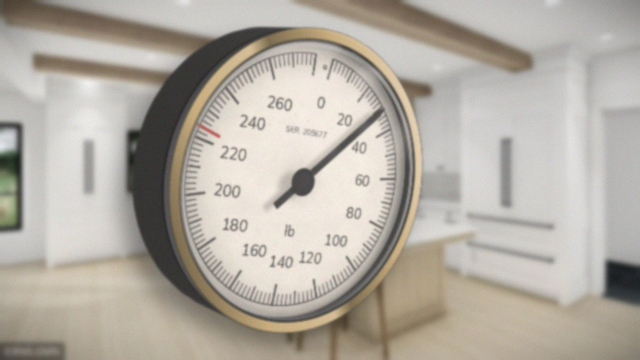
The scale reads lb 30
